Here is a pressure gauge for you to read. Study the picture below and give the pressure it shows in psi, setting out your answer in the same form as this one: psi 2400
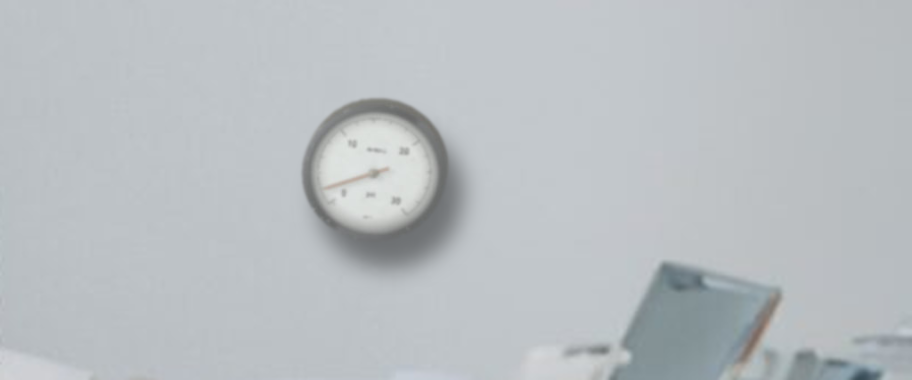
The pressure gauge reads psi 2
